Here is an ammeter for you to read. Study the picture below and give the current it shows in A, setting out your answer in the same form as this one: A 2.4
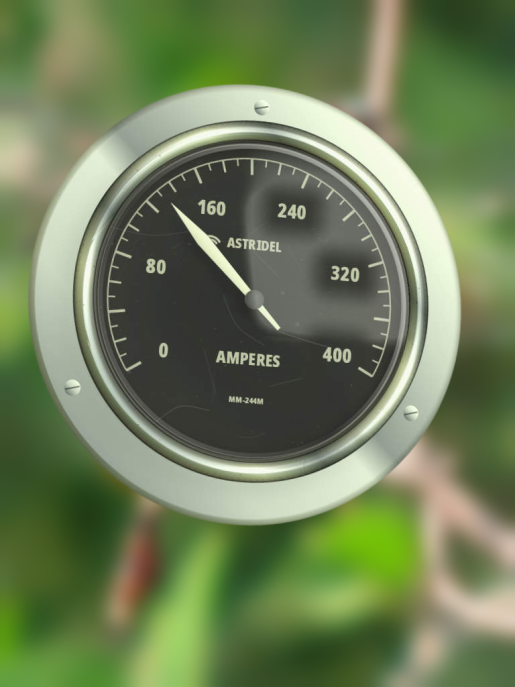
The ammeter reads A 130
